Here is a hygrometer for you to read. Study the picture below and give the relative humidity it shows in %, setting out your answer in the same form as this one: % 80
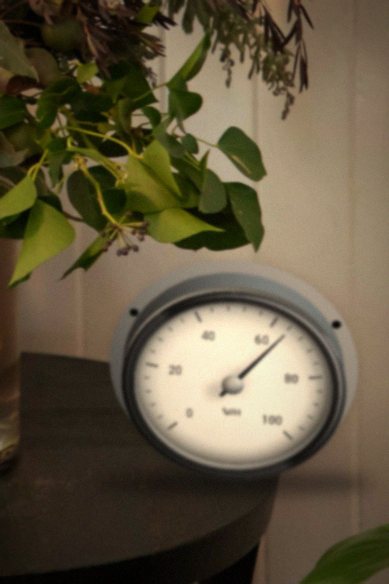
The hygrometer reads % 64
